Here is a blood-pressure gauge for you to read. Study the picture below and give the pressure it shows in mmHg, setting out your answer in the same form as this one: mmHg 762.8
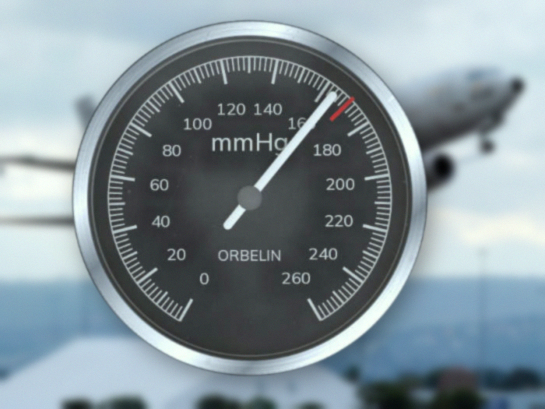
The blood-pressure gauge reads mmHg 164
